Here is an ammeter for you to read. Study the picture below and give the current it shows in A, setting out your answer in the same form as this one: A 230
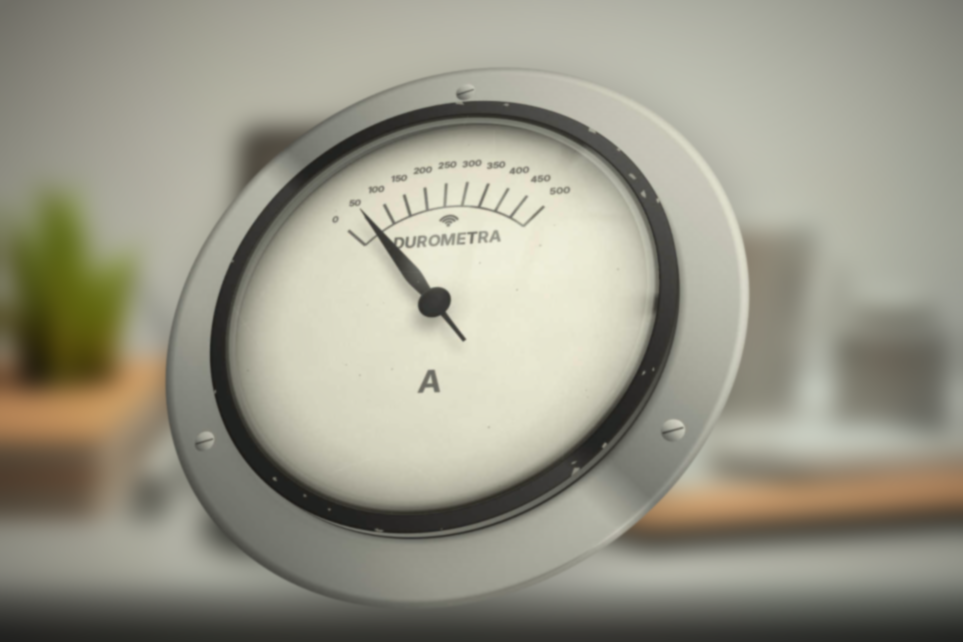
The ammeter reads A 50
